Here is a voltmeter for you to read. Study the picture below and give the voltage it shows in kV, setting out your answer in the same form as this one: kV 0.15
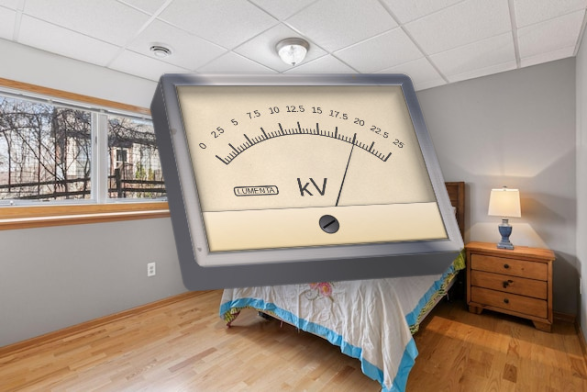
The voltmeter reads kV 20
